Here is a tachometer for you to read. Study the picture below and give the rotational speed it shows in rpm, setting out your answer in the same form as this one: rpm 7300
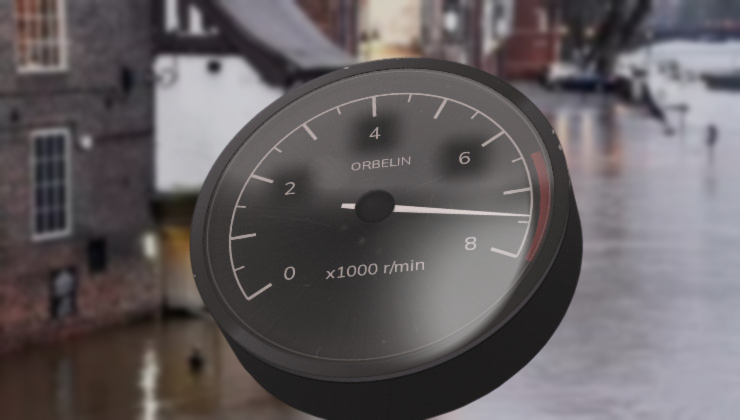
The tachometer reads rpm 7500
